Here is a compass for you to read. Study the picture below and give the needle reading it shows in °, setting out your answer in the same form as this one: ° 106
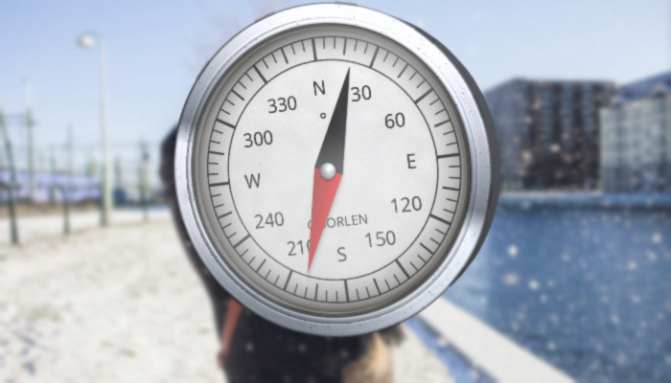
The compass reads ° 200
